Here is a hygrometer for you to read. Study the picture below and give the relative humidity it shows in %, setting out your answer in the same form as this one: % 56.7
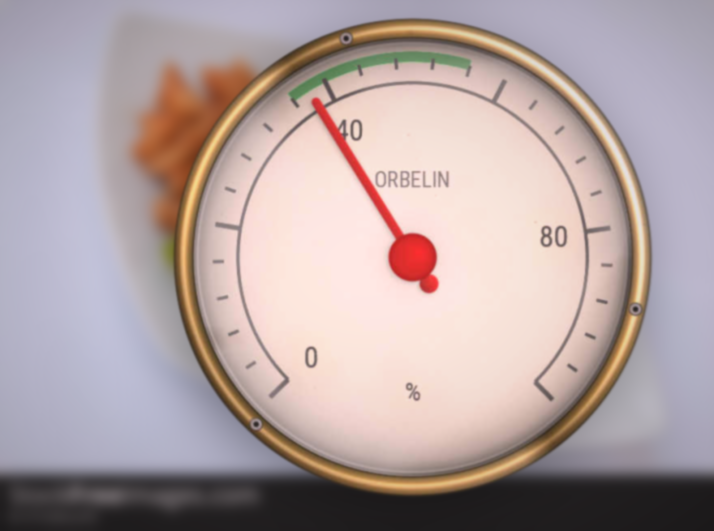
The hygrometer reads % 38
